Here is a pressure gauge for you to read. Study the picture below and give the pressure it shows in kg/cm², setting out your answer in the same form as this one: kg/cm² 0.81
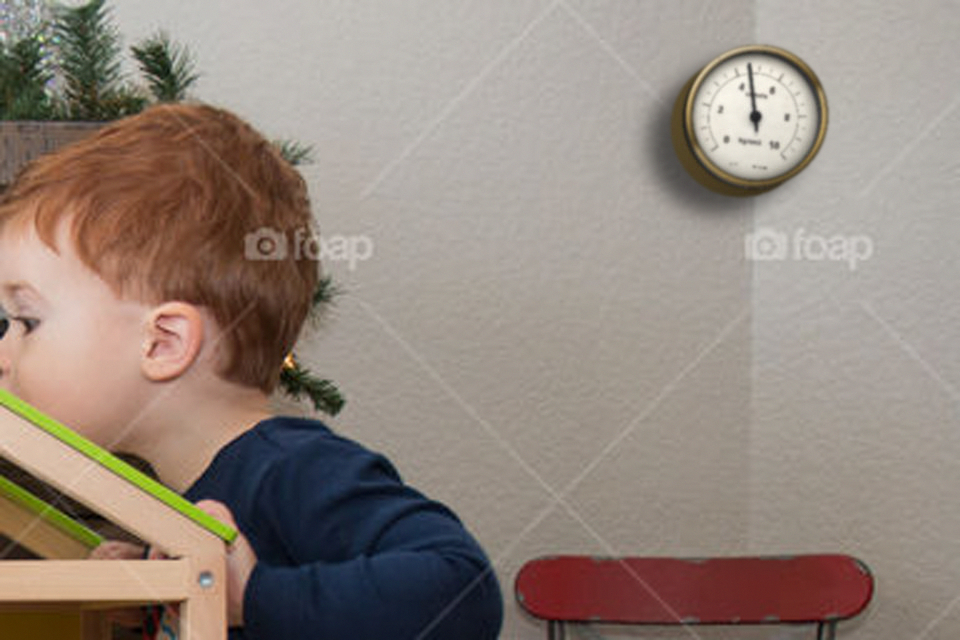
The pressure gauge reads kg/cm² 4.5
